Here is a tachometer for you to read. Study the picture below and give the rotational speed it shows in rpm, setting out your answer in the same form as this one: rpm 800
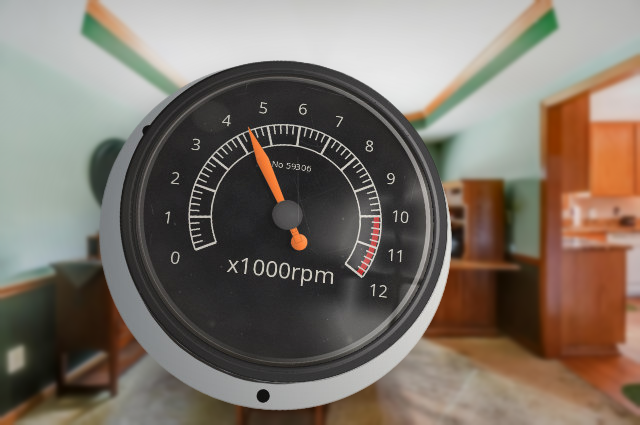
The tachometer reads rpm 4400
